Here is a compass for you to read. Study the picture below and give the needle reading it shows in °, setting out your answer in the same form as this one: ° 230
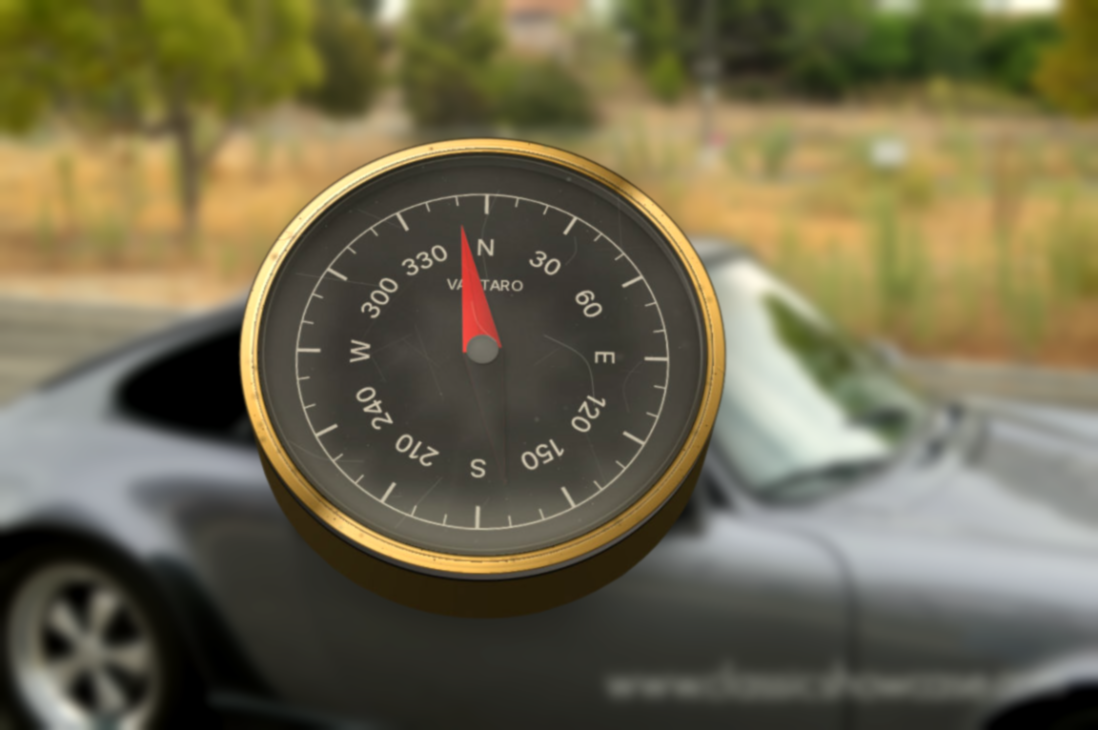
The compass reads ° 350
